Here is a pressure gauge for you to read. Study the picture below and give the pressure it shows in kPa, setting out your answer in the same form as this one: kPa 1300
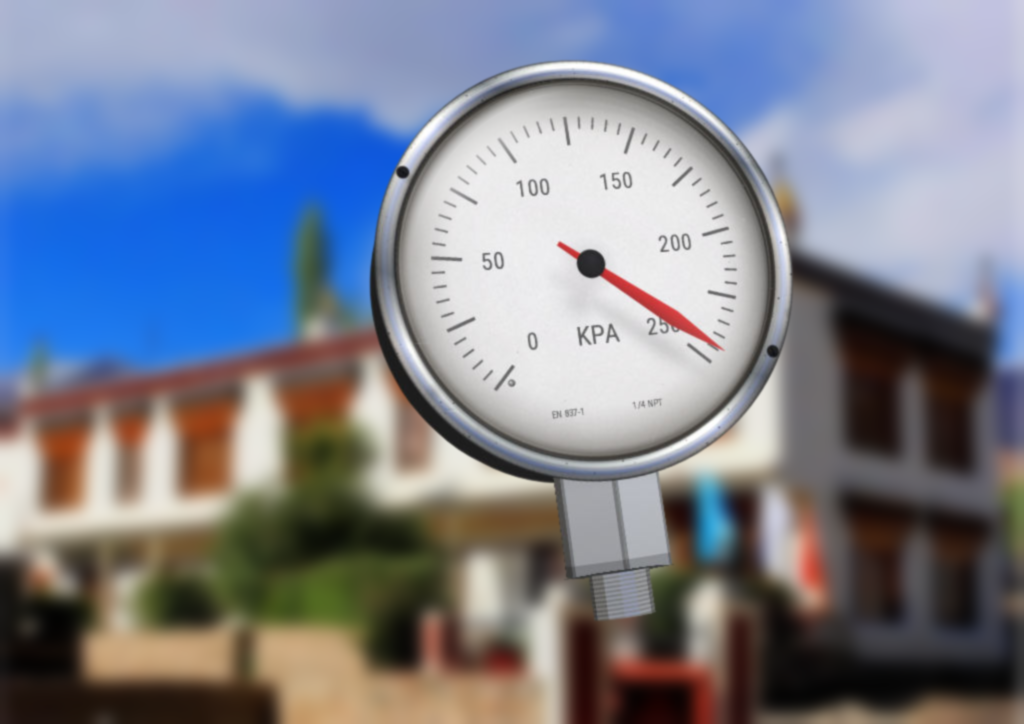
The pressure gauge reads kPa 245
